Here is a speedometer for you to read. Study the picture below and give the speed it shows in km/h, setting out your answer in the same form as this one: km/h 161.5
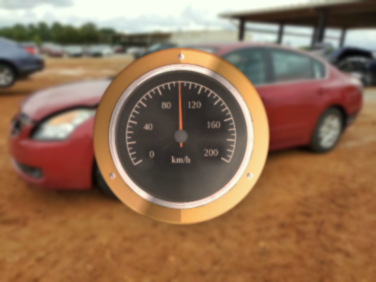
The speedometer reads km/h 100
